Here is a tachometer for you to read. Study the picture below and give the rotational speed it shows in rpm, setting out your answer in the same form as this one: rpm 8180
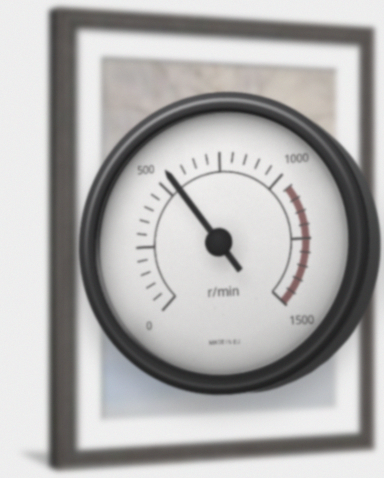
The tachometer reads rpm 550
